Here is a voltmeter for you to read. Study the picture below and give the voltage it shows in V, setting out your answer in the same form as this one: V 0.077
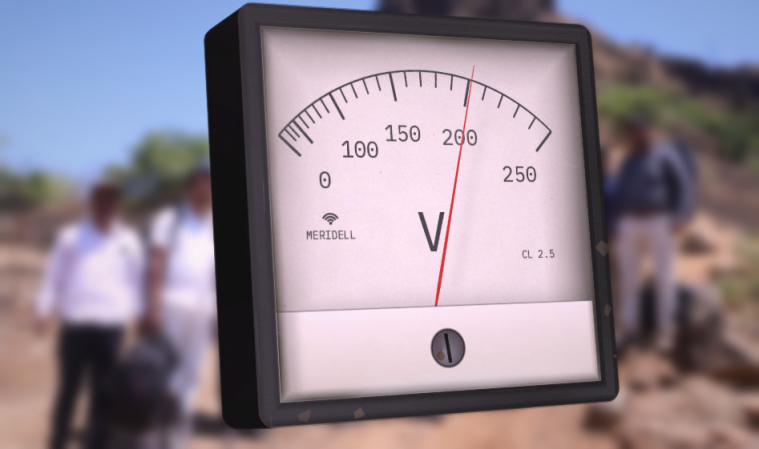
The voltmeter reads V 200
